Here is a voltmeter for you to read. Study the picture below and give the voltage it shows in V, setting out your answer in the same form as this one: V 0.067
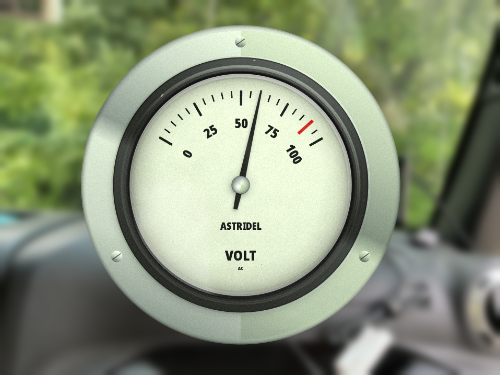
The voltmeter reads V 60
